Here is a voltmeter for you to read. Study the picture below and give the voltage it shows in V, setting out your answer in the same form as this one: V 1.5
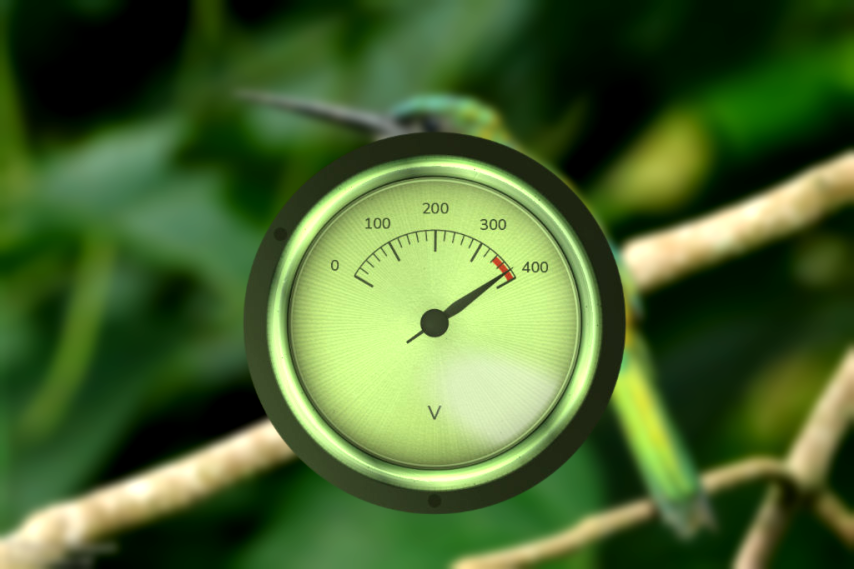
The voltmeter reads V 380
